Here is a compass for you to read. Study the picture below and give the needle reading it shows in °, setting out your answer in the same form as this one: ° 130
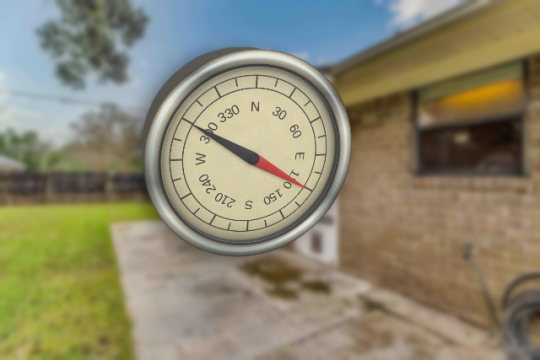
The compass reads ° 120
